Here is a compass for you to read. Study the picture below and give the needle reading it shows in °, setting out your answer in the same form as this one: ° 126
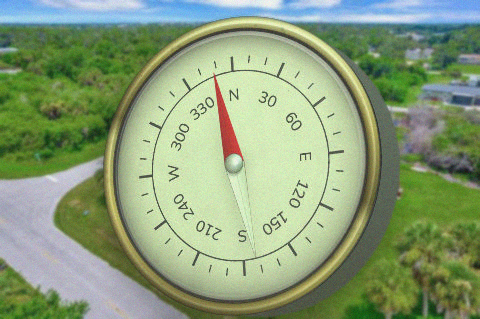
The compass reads ° 350
